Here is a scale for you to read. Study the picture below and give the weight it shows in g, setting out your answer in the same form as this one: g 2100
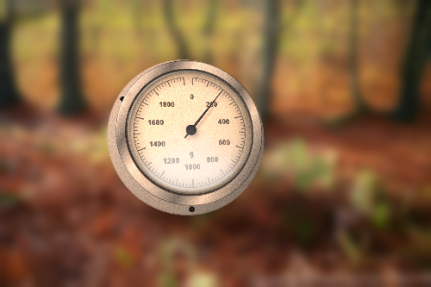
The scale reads g 200
